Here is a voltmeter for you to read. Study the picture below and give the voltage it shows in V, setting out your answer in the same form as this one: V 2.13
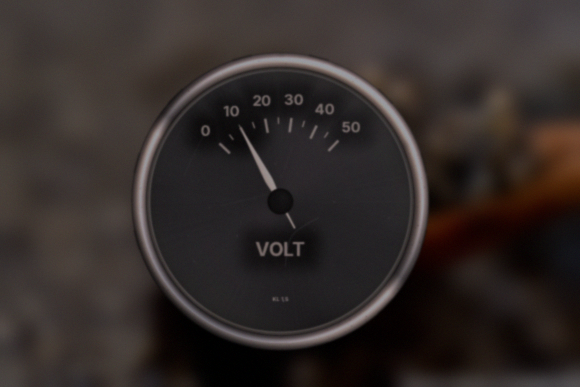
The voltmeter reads V 10
